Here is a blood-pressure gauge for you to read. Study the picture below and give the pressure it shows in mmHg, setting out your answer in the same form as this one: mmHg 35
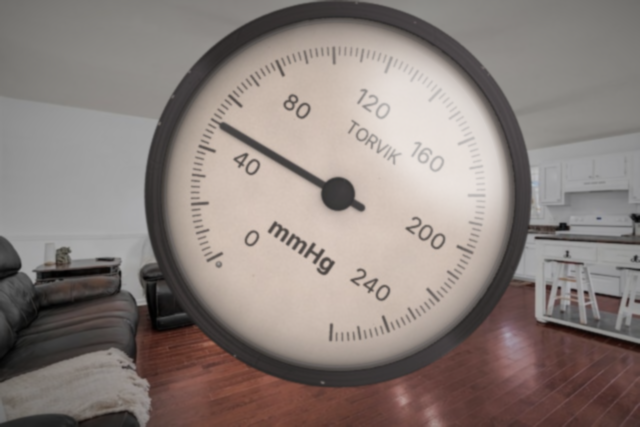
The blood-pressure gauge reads mmHg 50
